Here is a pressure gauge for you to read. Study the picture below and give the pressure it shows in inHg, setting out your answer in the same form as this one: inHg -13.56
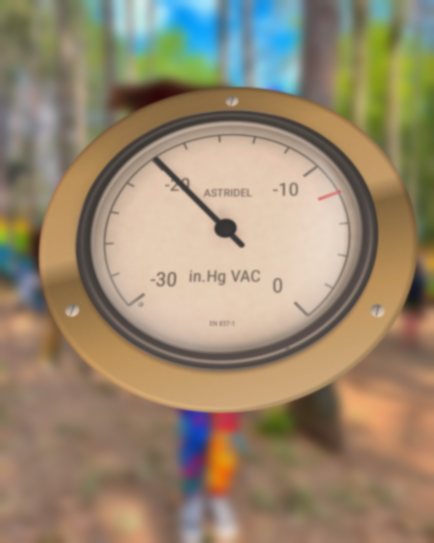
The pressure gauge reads inHg -20
